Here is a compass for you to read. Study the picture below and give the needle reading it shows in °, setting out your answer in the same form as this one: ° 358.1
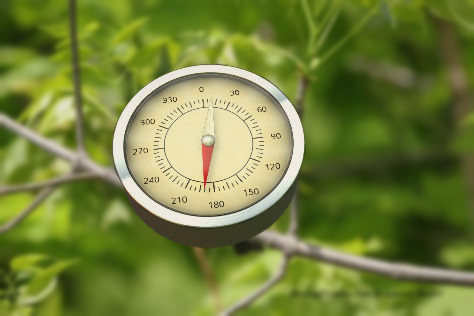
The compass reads ° 190
